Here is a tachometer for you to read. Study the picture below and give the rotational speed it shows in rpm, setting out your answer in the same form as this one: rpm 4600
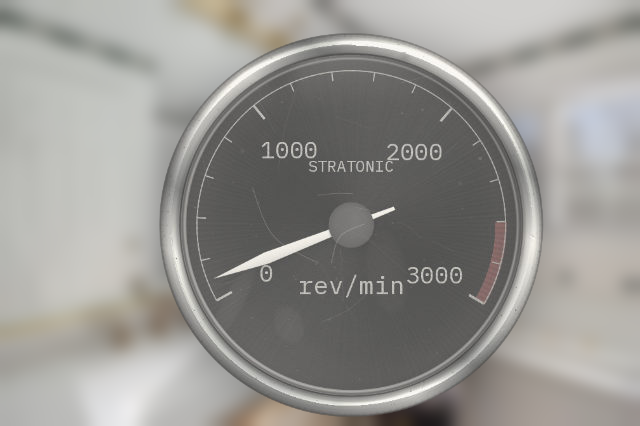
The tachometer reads rpm 100
